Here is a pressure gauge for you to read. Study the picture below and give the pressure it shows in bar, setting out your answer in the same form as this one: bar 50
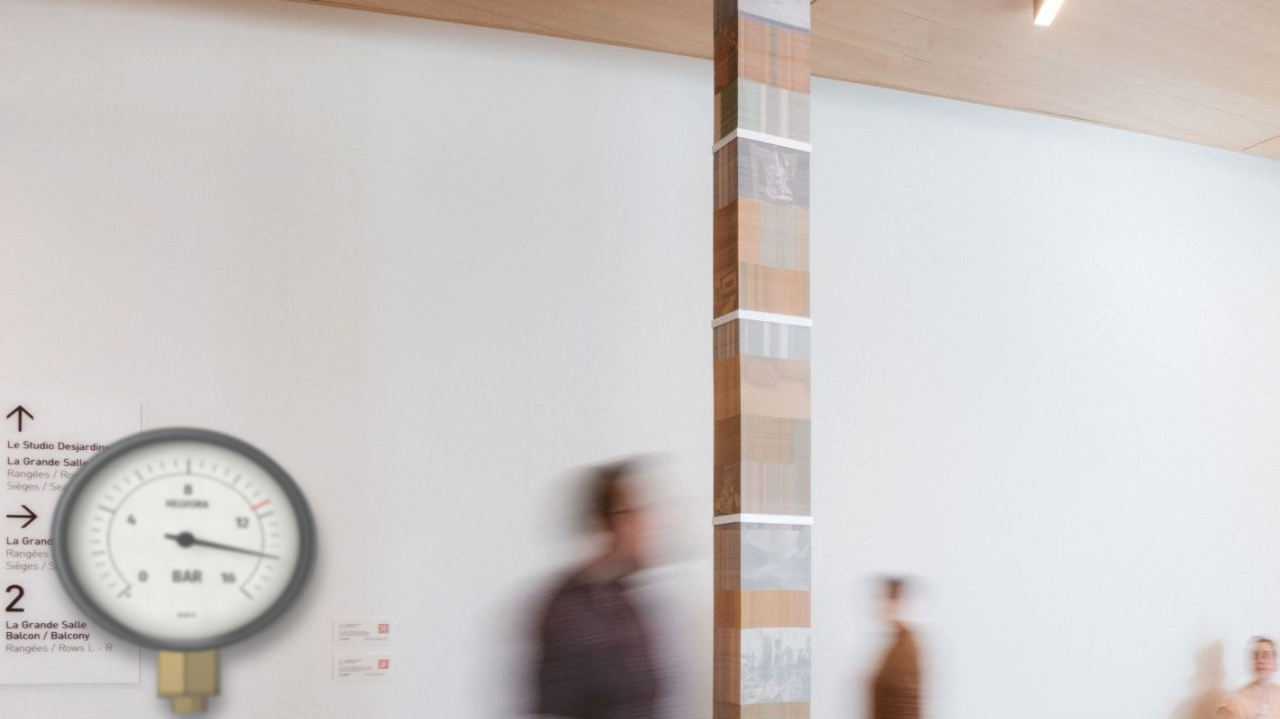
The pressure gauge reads bar 14
